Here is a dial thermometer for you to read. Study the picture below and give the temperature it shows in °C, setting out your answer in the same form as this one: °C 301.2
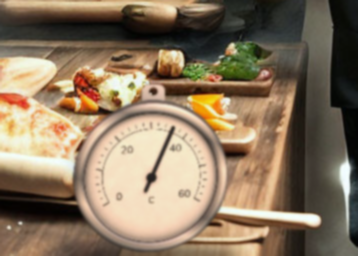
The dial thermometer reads °C 36
